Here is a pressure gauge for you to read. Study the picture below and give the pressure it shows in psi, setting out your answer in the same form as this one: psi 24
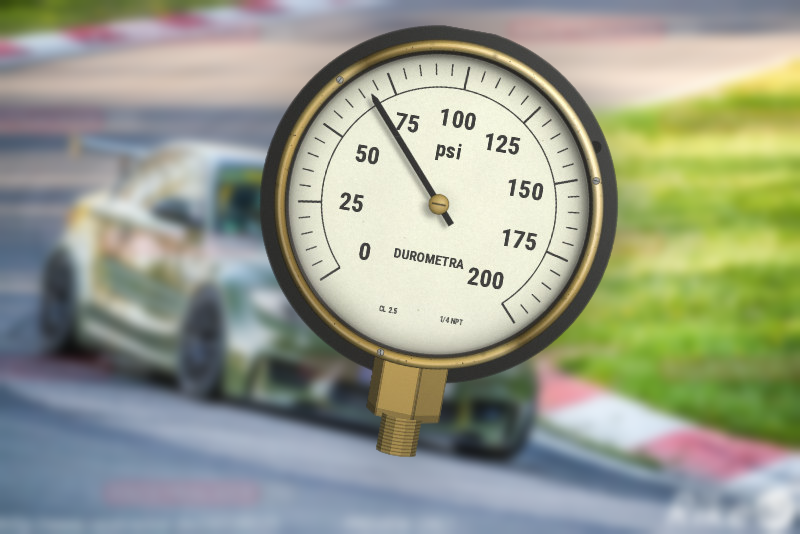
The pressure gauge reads psi 67.5
